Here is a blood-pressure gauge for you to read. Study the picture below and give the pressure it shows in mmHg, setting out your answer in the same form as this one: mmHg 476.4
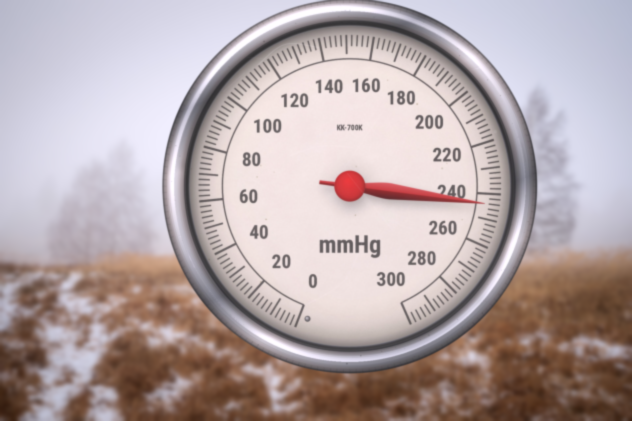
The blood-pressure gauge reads mmHg 244
